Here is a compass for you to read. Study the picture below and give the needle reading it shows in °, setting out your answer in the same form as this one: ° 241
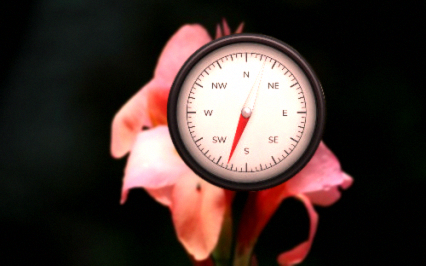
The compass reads ° 200
